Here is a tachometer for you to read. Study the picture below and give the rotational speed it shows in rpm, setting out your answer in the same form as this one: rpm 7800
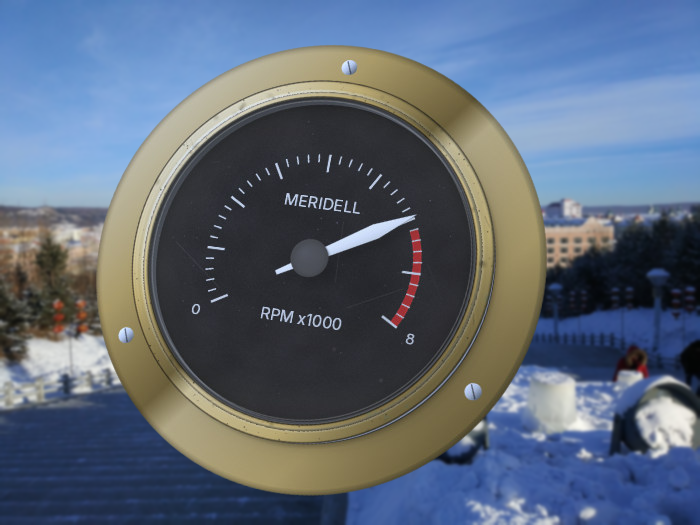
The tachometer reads rpm 6000
